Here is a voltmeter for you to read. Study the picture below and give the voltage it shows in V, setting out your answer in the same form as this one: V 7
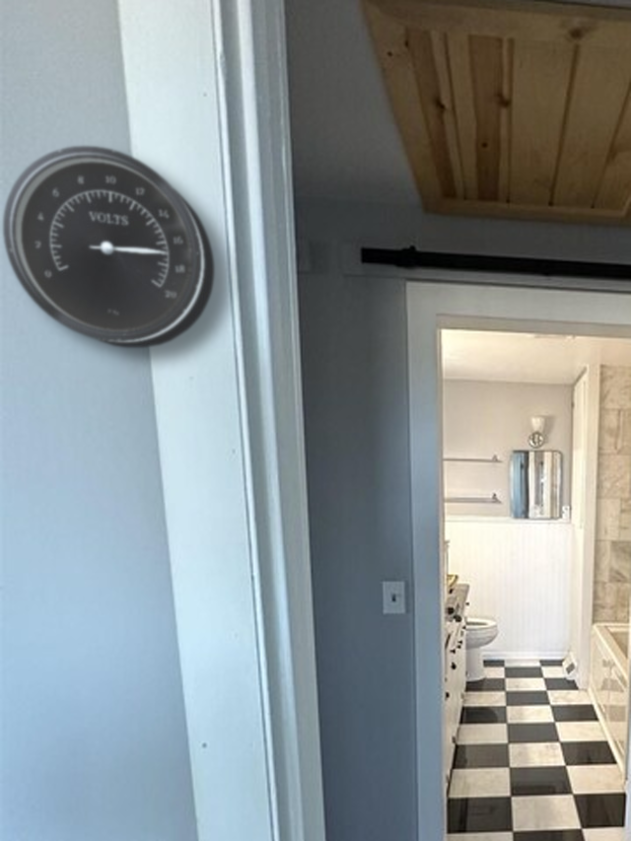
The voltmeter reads V 17
